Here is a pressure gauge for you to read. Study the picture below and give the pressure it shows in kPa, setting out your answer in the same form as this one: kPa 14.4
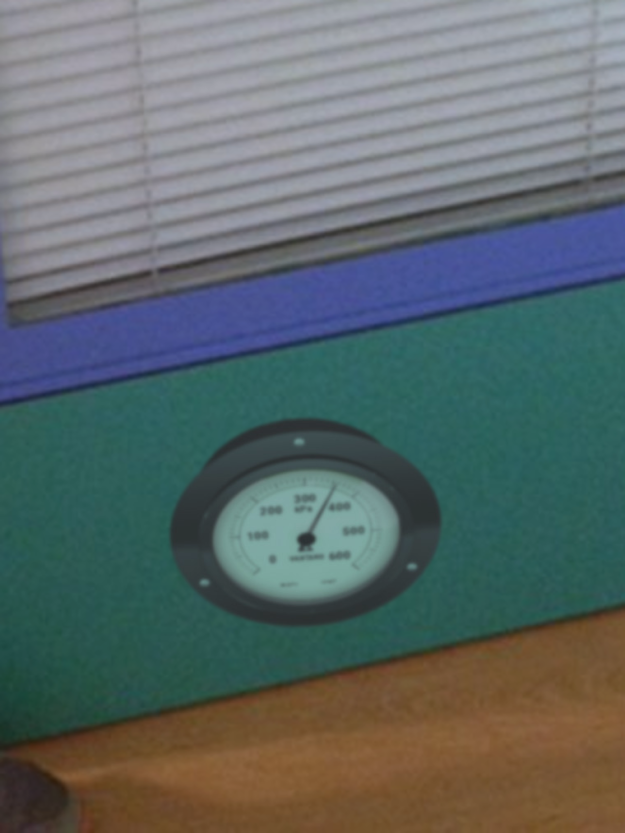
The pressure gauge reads kPa 350
